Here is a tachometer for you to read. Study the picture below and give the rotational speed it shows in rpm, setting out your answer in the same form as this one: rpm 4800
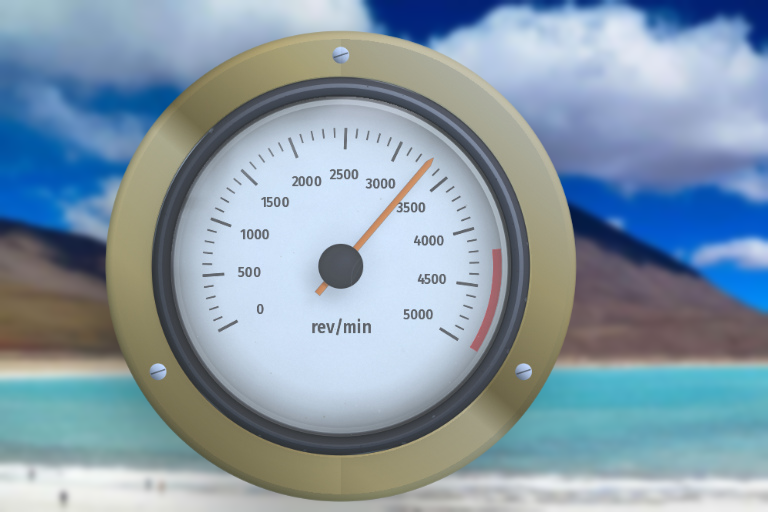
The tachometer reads rpm 3300
